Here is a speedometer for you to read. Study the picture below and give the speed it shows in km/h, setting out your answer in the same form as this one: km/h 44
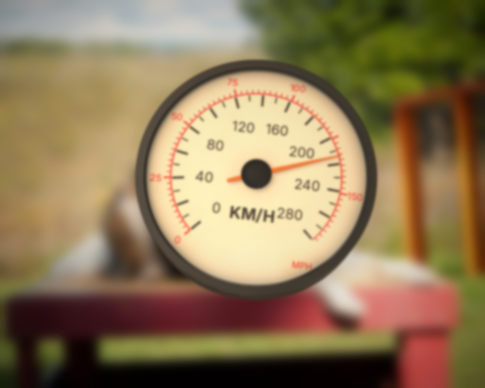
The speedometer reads km/h 215
